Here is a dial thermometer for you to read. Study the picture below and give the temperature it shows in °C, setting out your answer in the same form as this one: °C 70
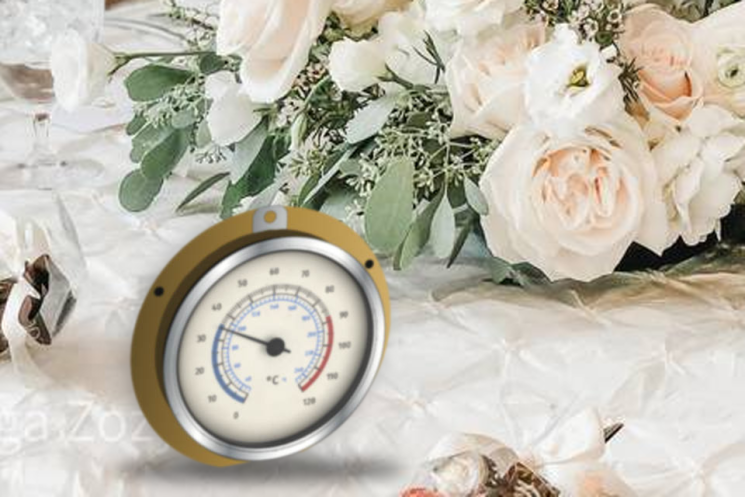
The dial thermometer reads °C 35
